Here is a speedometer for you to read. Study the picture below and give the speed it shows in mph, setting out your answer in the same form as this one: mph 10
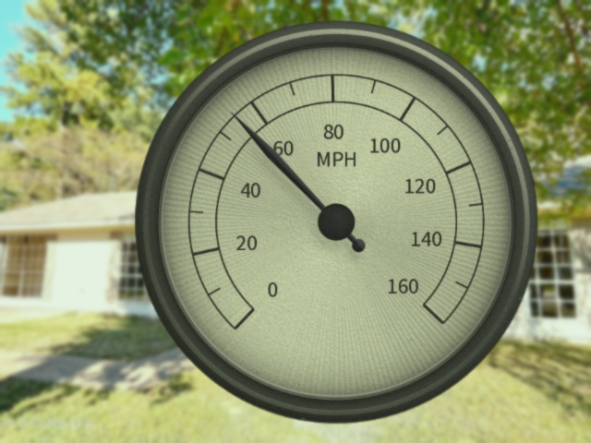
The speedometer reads mph 55
